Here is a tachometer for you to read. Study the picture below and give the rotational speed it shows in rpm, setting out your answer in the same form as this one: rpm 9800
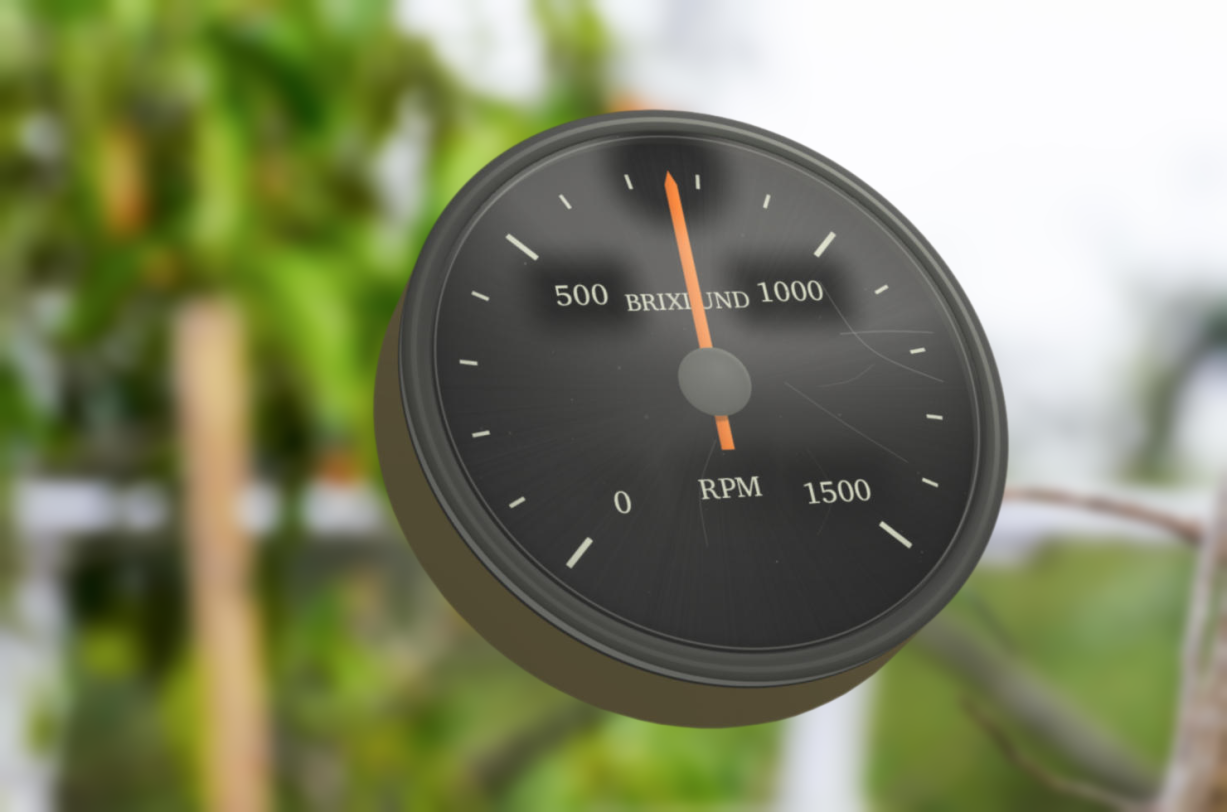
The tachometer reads rpm 750
